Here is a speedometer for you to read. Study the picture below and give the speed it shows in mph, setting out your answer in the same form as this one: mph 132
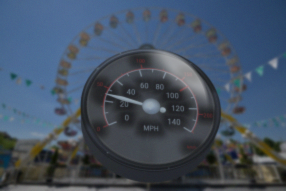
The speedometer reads mph 25
